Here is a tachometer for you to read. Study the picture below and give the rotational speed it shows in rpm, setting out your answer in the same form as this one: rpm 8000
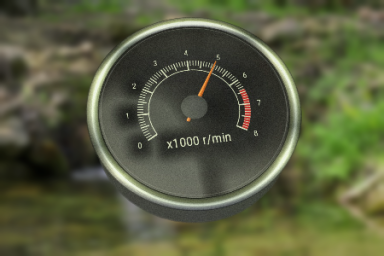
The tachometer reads rpm 5000
